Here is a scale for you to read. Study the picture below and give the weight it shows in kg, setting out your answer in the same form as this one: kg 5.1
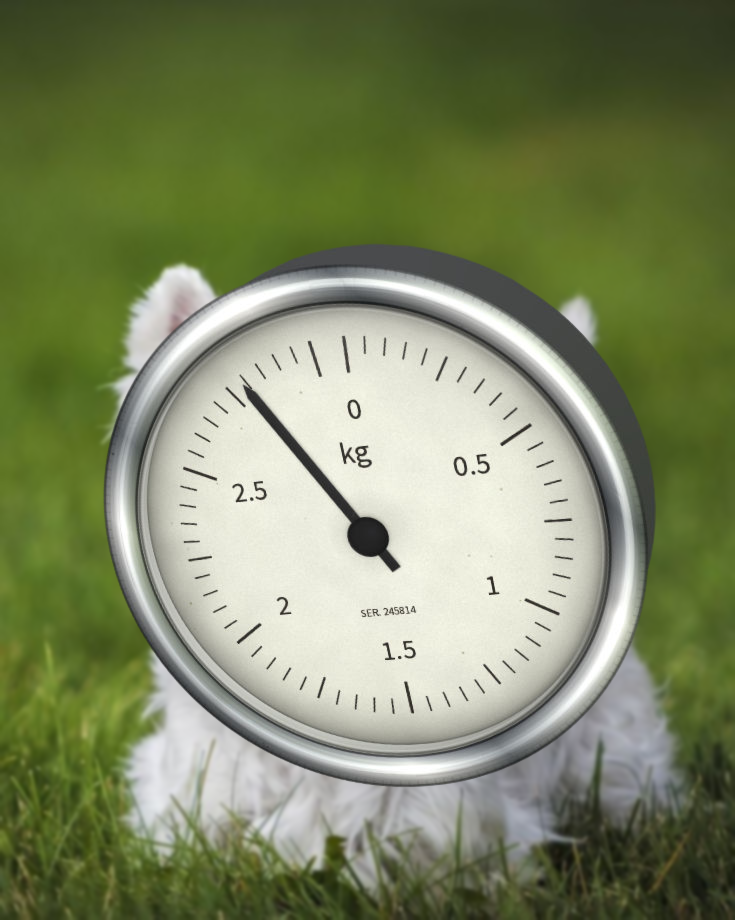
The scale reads kg 2.8
